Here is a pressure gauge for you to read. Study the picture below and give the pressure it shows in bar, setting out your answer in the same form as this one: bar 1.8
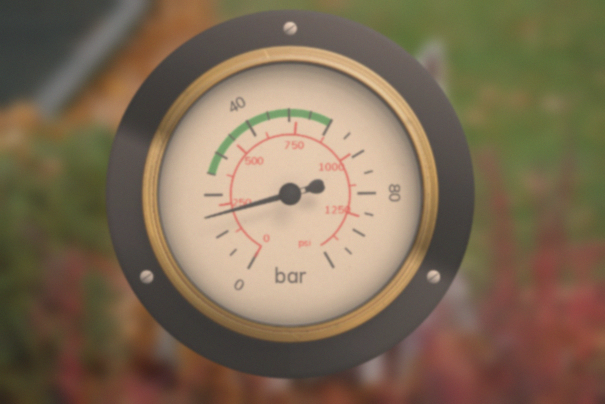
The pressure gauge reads bar 15
